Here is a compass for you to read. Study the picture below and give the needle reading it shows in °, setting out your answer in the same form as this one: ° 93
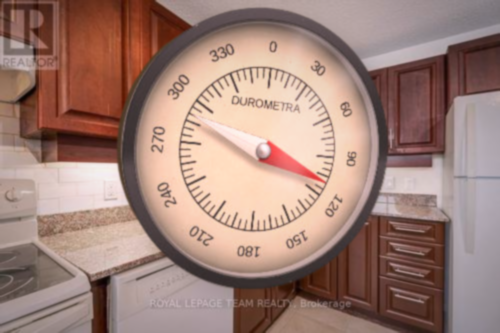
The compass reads ° 110
